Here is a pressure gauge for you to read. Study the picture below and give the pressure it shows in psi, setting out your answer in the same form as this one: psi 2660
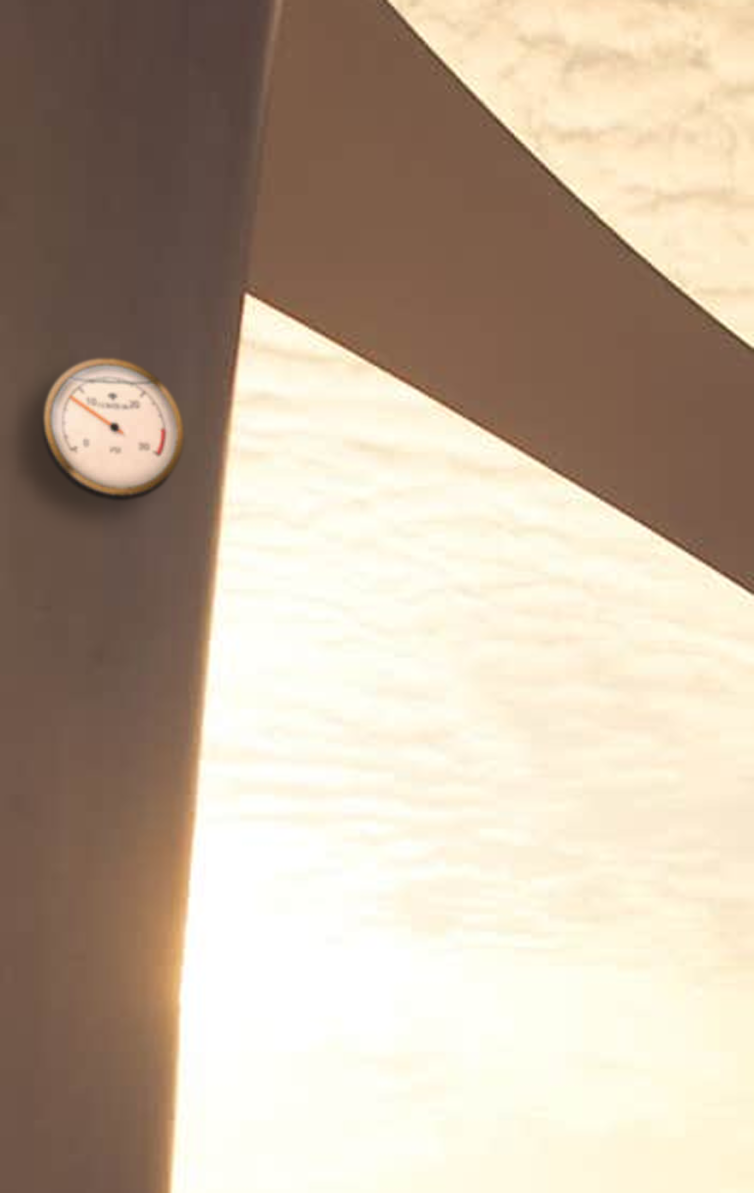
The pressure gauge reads psi 8
